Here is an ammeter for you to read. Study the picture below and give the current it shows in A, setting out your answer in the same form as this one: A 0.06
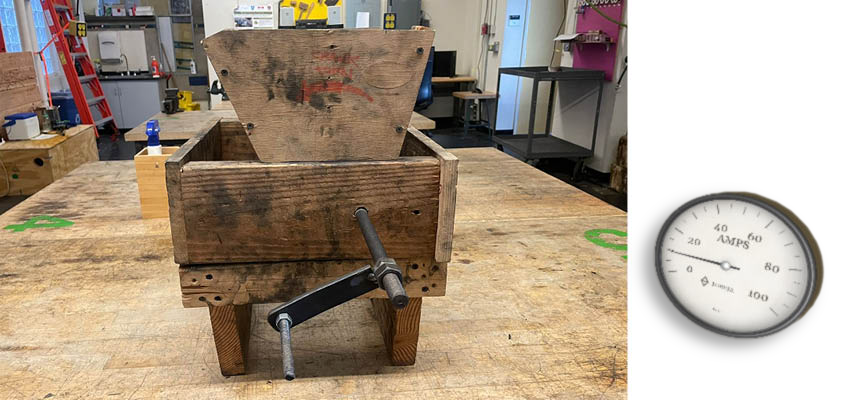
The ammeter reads A 10
